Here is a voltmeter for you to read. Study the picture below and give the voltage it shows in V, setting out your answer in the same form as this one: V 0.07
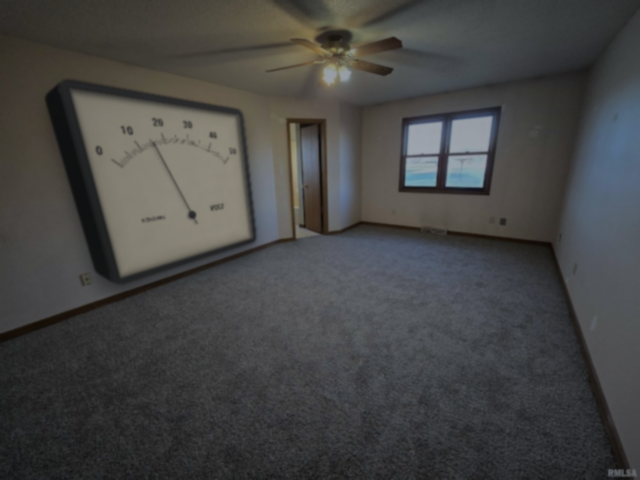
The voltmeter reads V 15
